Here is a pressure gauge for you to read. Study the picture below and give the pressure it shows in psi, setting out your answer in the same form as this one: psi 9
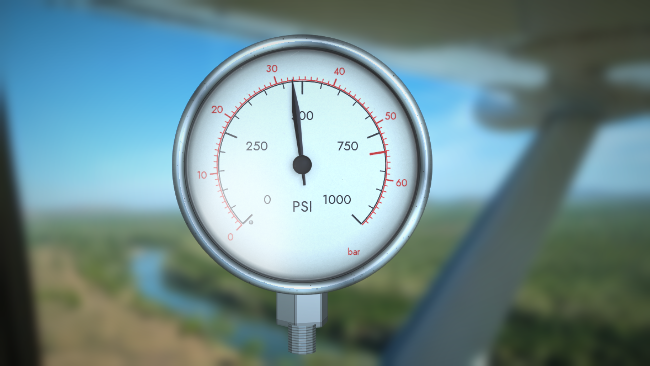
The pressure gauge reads psi 475
